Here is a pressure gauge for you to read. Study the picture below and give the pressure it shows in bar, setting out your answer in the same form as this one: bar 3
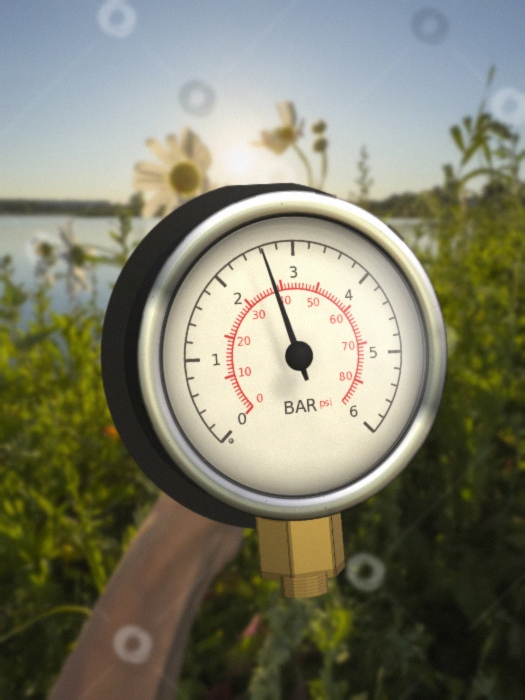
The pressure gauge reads bar 2.6
